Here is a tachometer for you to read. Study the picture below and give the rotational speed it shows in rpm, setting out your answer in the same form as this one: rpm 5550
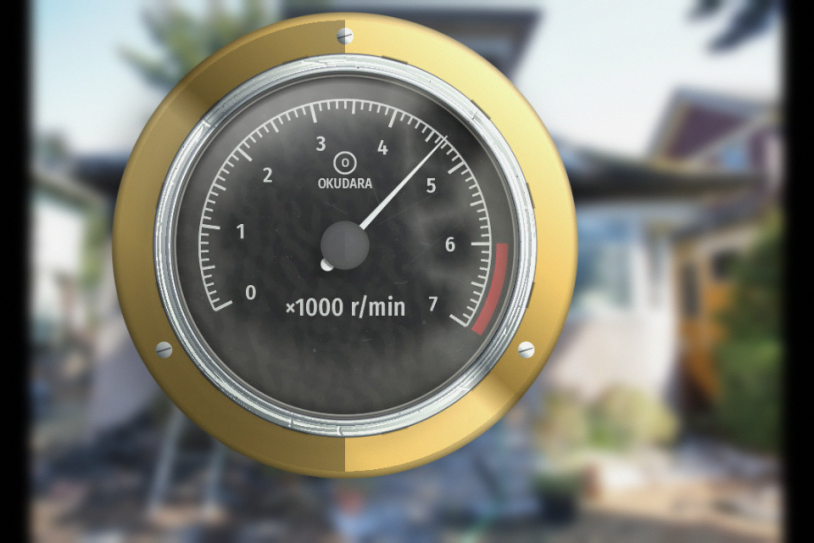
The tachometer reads rpm 4650
